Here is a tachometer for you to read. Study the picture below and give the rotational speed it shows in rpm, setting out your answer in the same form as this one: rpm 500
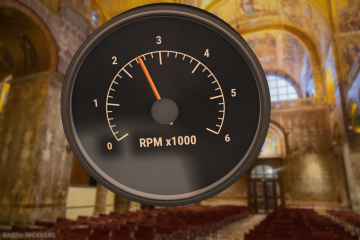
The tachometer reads rpm 2500
